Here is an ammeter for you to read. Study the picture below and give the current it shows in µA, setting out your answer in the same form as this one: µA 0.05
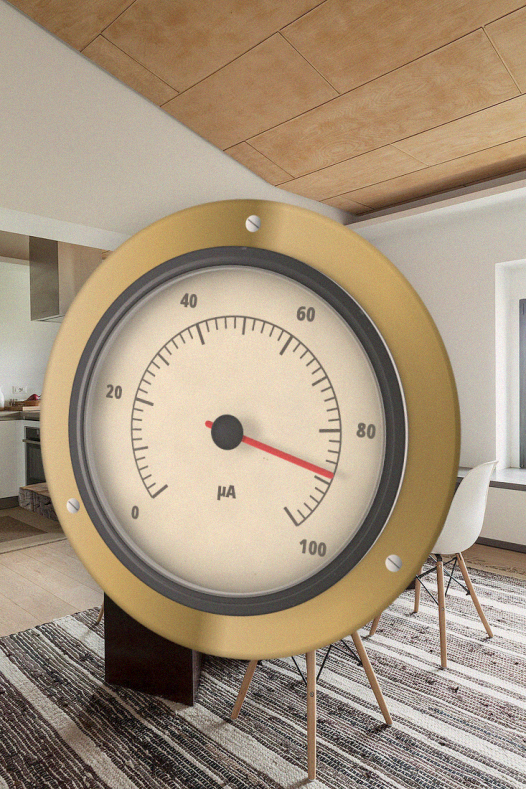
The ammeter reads µA 88
